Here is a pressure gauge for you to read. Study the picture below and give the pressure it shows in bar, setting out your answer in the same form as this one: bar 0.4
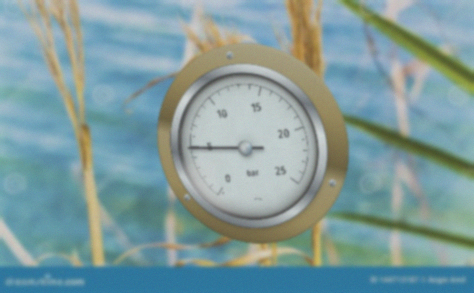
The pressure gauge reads bar 5
